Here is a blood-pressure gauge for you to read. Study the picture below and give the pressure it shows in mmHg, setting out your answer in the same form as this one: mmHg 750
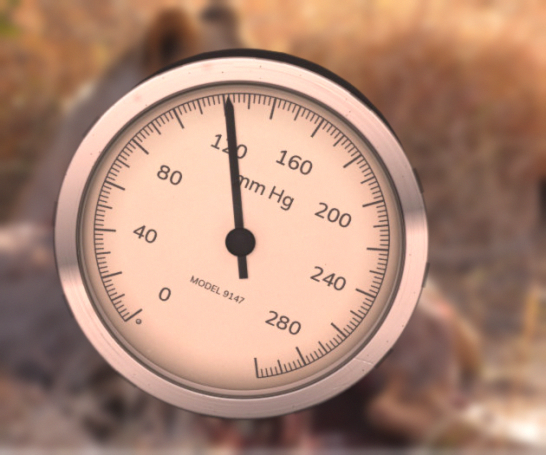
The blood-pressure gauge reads mmHg 122
